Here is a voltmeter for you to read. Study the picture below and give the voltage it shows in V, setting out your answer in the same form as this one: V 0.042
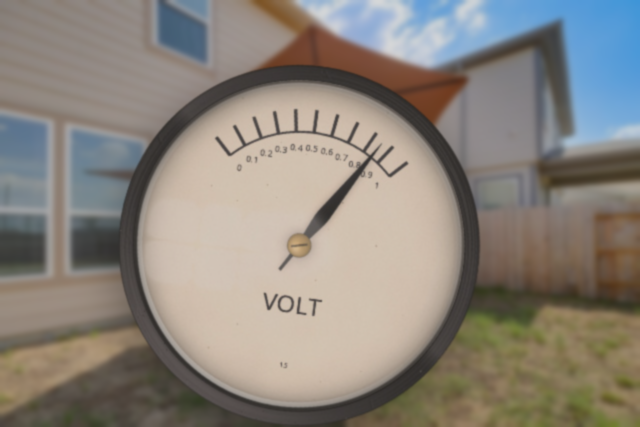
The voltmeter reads V 0.85
